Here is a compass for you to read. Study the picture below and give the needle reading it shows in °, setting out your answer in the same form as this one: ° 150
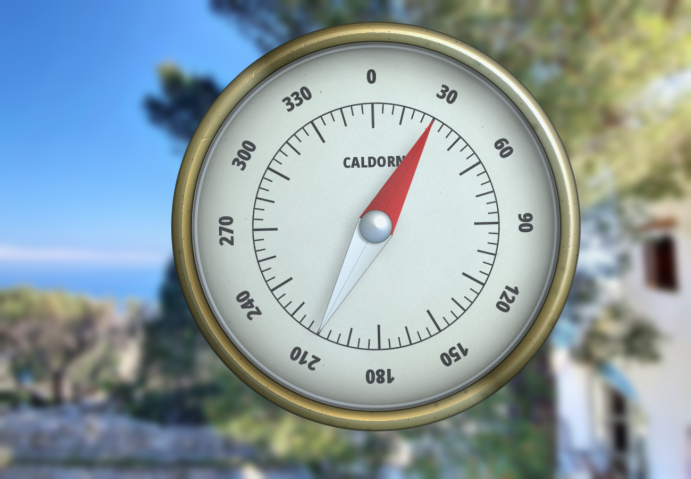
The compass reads ° 30
